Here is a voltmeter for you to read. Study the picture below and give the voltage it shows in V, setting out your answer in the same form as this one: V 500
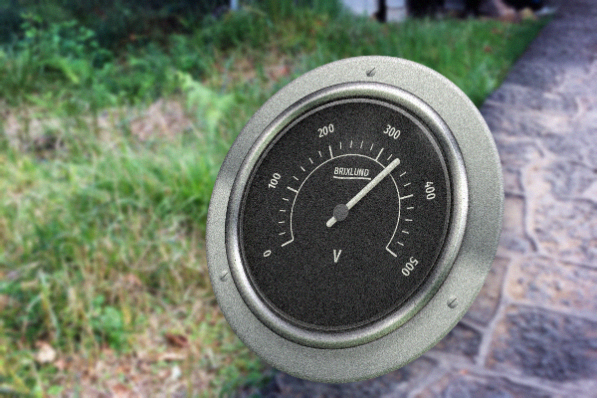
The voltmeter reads V 340
